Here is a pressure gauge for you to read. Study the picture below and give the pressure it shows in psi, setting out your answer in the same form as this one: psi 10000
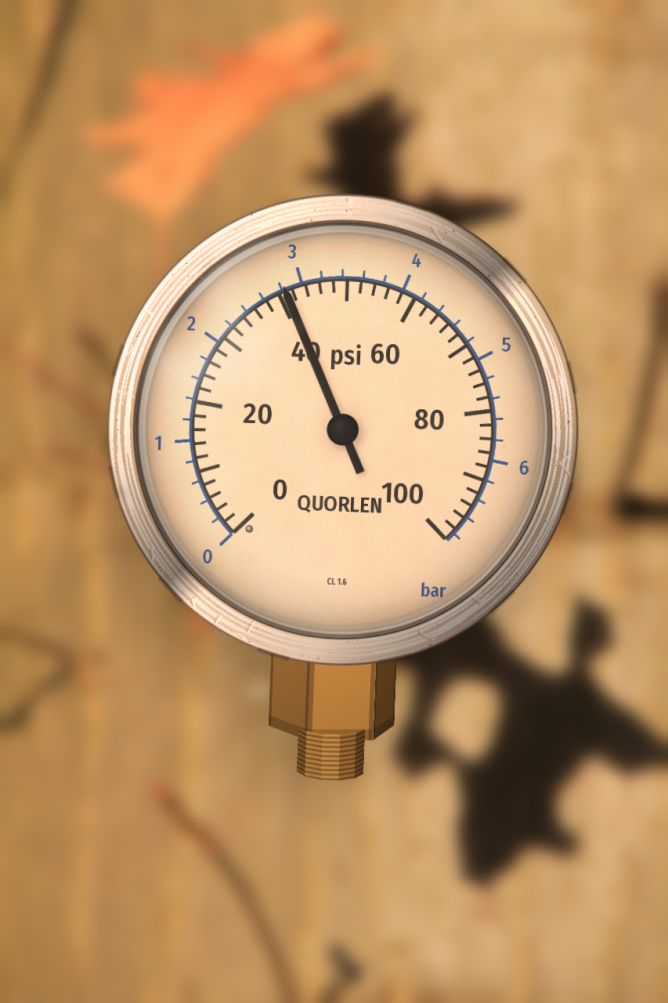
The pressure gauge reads psi 41
